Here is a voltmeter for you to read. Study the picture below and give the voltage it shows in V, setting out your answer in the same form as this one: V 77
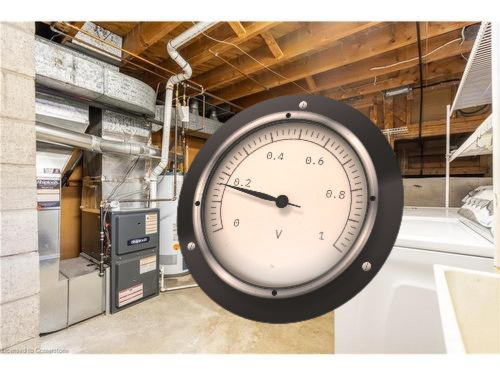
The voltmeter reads V 0.16
